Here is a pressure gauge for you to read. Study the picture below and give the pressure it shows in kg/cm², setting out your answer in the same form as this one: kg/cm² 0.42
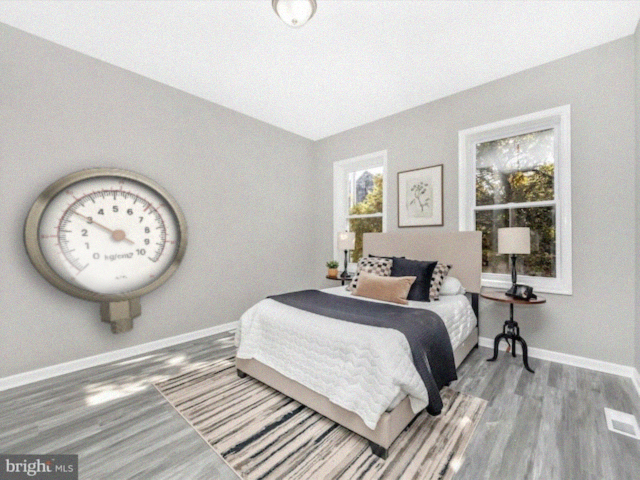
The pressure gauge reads kg/cm² 3
